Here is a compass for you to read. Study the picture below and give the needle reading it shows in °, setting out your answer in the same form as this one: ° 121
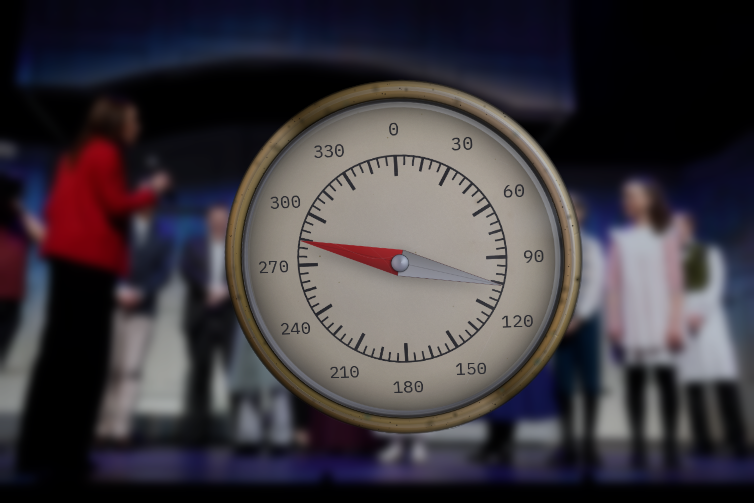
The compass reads ° 285
